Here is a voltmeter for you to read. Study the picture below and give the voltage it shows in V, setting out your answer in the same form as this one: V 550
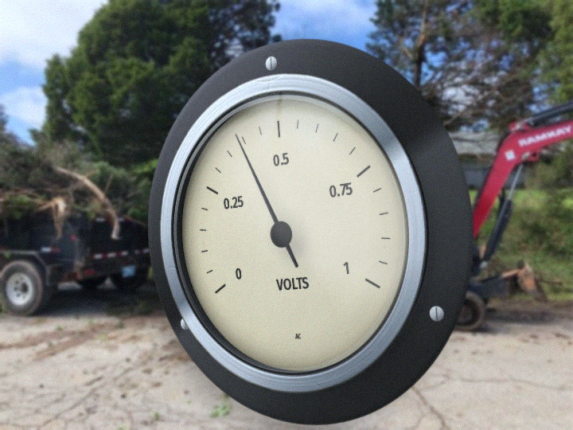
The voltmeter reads V 0.4
